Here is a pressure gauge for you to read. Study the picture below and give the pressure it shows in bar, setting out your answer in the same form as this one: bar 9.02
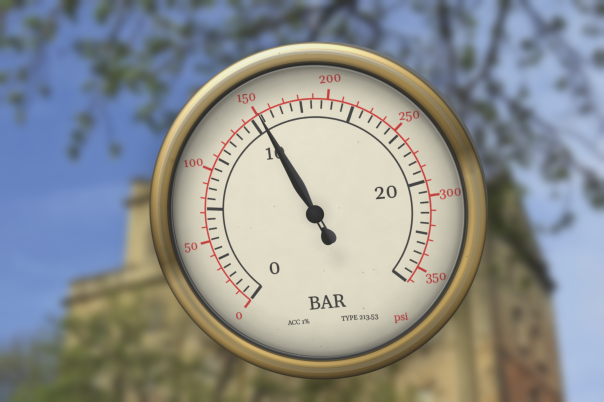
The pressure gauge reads bar 10.5
